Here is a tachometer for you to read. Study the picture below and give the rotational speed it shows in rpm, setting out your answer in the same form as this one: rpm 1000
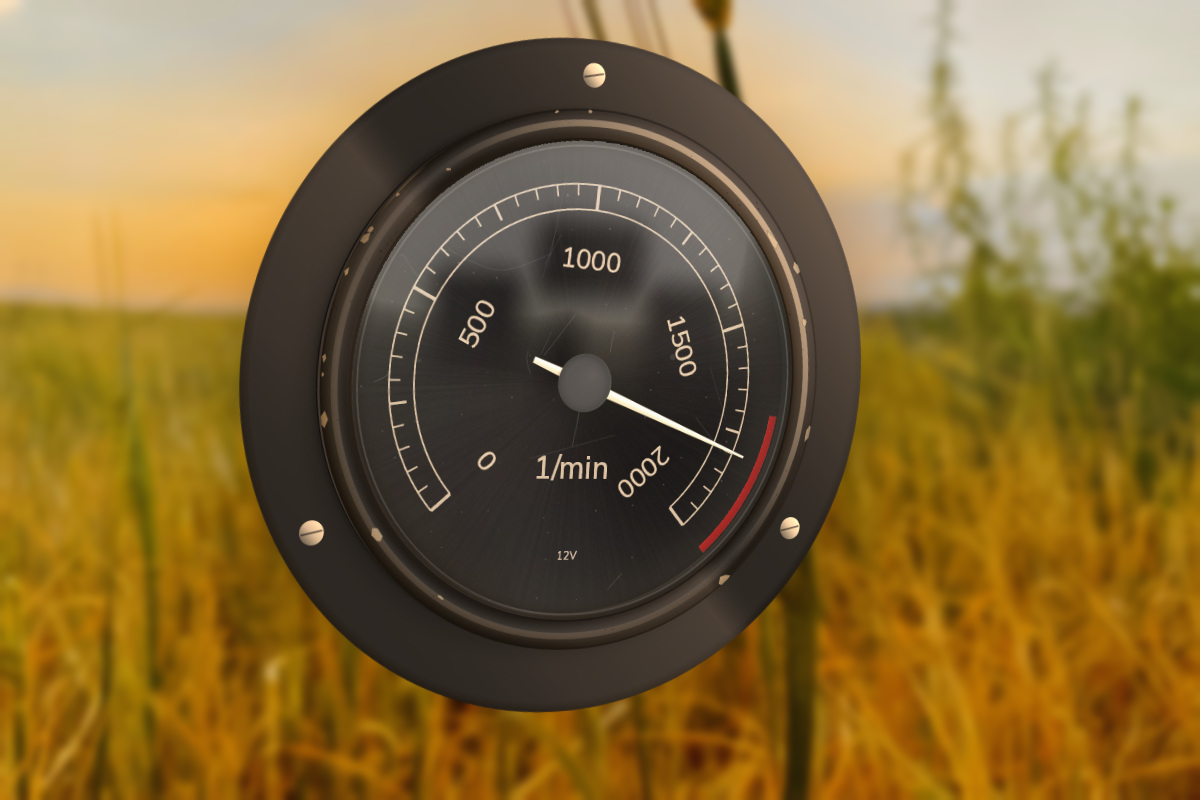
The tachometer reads rpm 1800
